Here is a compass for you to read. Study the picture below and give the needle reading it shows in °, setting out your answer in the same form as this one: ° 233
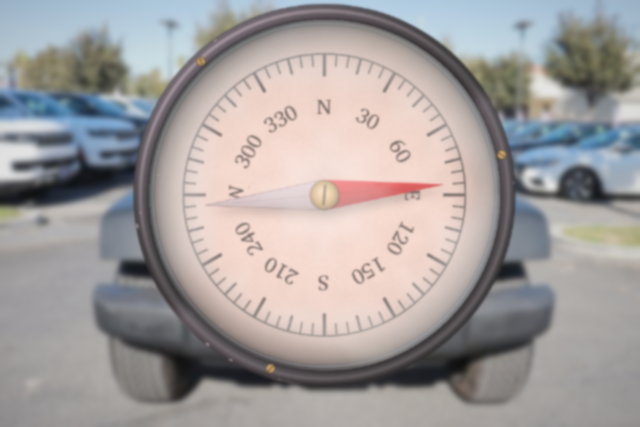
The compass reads ° 85
